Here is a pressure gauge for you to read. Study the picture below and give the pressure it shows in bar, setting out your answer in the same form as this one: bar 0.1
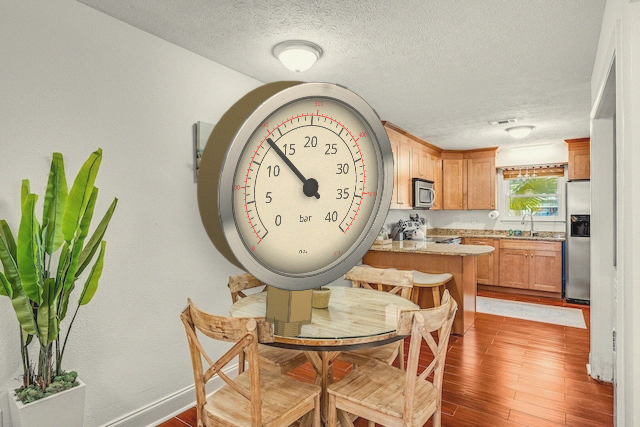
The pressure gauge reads bar 13
